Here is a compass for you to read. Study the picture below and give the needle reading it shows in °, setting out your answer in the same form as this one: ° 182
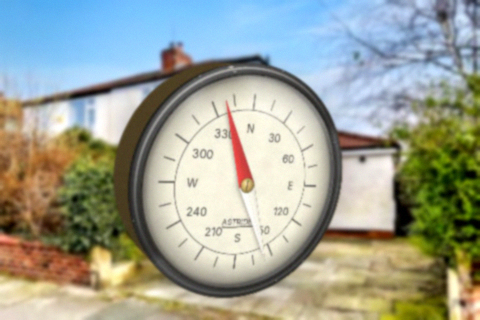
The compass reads ° 337.5
